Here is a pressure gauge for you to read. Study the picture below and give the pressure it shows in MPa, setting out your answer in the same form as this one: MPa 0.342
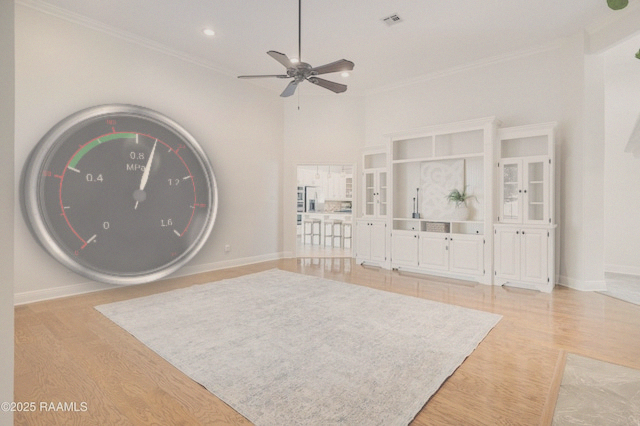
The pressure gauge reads MPa 0.9
